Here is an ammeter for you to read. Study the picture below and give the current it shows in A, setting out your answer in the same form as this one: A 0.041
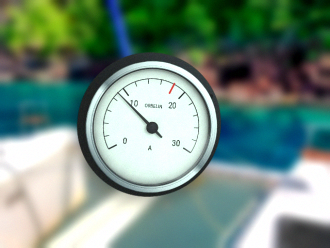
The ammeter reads A 9
